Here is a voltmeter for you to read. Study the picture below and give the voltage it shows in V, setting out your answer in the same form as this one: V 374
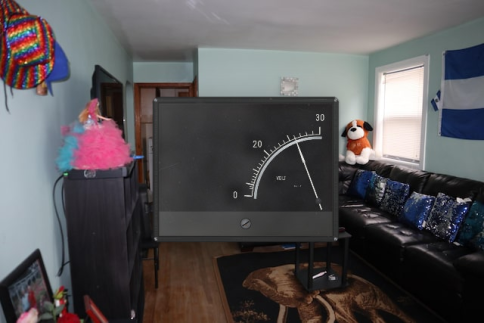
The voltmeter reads V 26
